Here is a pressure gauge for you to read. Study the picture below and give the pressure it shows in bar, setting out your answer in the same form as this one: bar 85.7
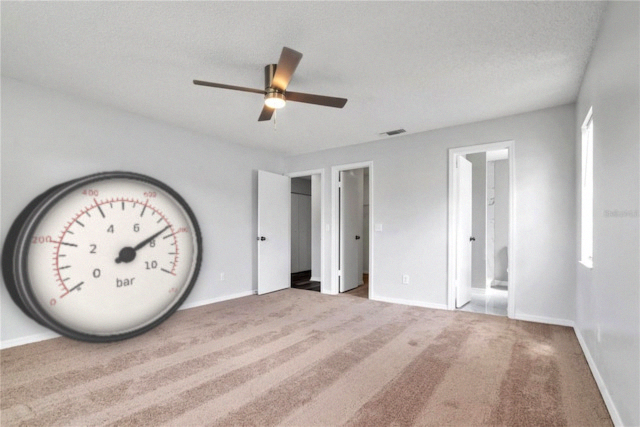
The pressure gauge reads bar 7.5
